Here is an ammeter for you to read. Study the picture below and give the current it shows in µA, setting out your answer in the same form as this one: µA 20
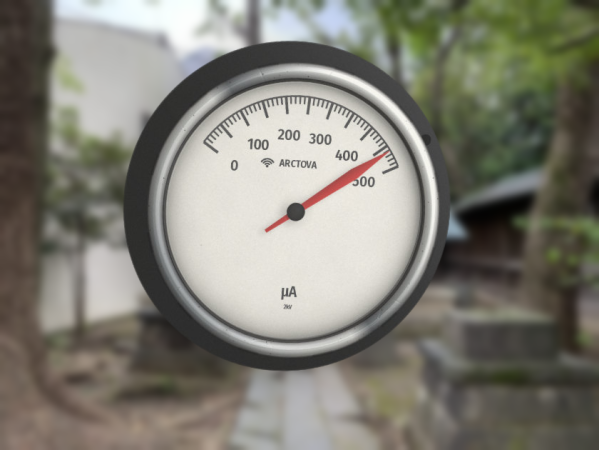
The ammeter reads µA 460
